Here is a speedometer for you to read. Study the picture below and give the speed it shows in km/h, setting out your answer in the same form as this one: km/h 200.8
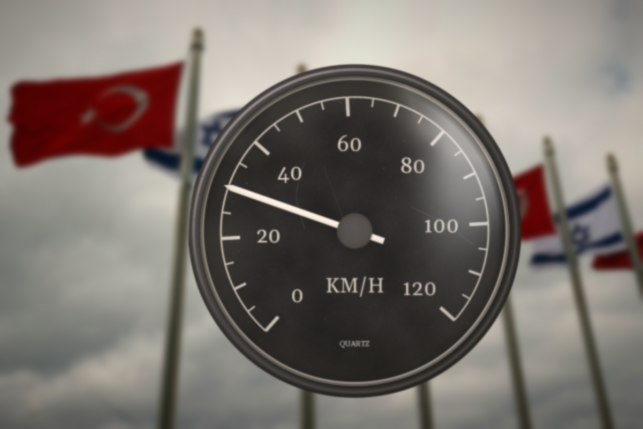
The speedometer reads km/h 30
